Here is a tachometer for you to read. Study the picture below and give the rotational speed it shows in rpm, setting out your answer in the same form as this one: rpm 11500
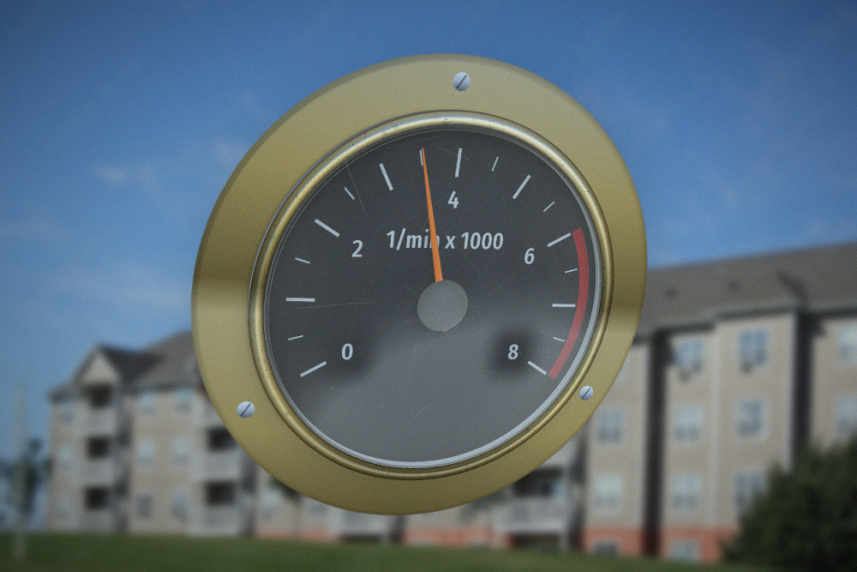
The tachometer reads rpm 3500
